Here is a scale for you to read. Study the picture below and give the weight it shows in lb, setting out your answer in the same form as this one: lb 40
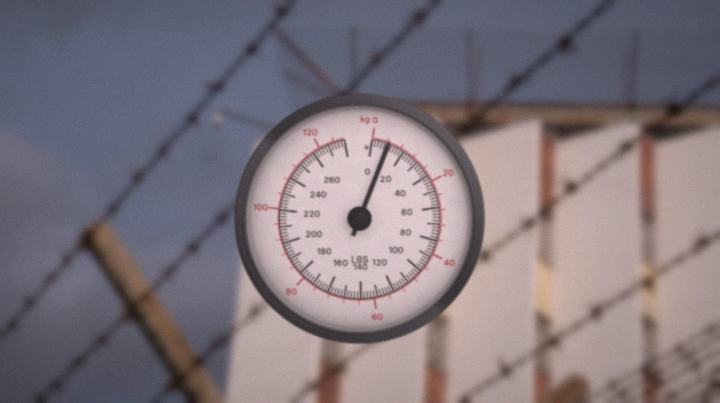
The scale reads lb 10
